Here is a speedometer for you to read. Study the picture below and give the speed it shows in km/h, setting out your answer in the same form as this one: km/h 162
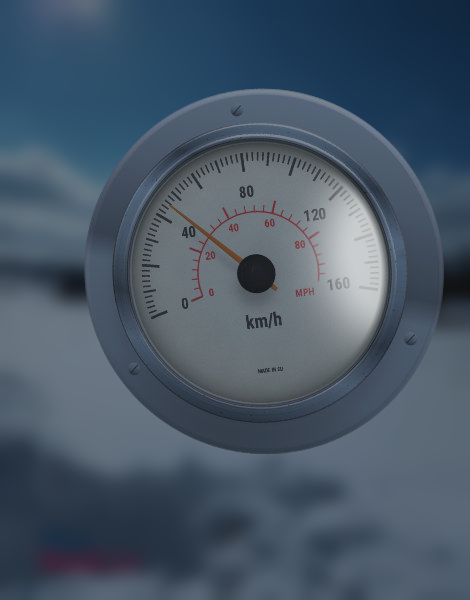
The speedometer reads km/h 46
